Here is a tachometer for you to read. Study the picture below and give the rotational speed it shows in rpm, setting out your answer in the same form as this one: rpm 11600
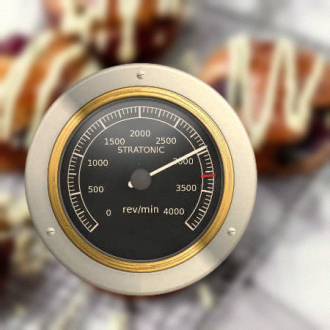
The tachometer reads rpm 2950
